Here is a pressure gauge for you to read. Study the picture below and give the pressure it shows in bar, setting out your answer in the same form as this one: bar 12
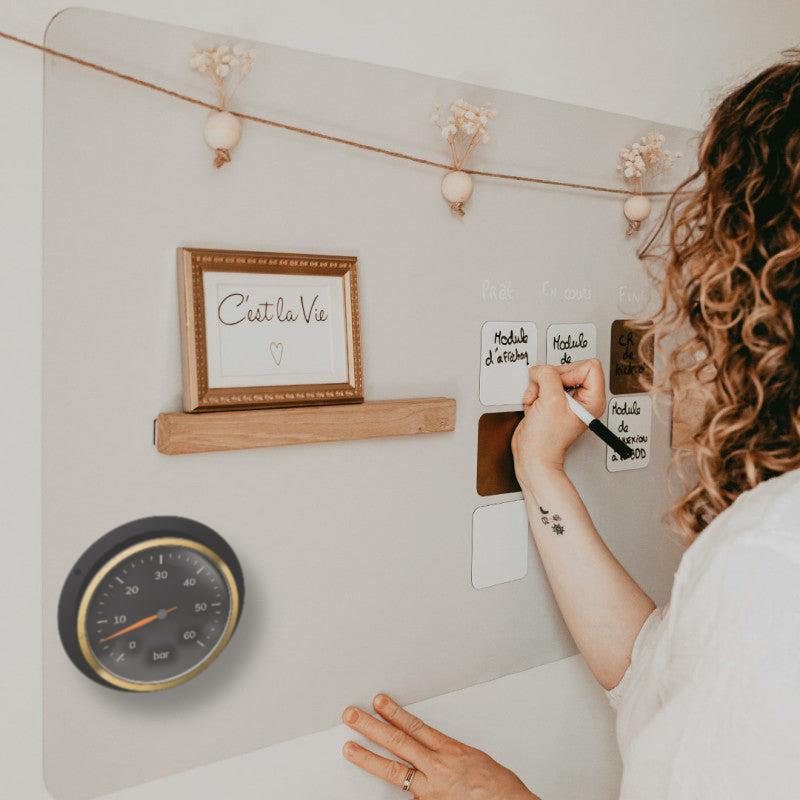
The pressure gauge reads bar 6
